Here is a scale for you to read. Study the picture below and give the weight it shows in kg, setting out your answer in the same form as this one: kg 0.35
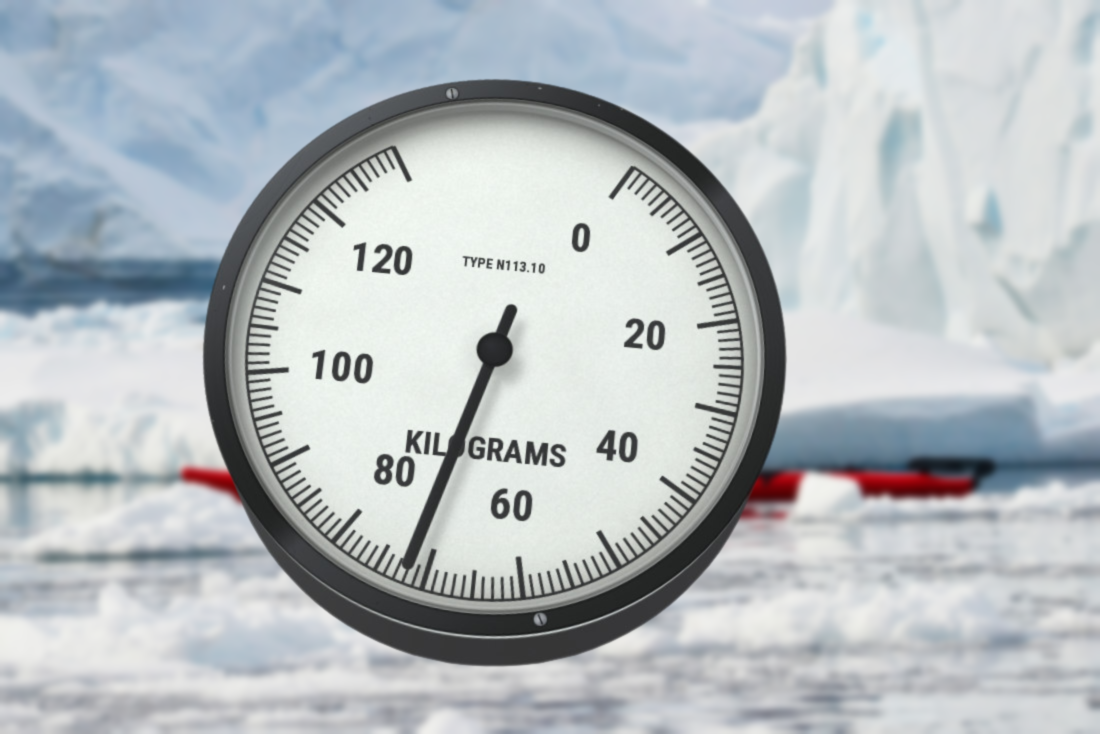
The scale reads kg 72
